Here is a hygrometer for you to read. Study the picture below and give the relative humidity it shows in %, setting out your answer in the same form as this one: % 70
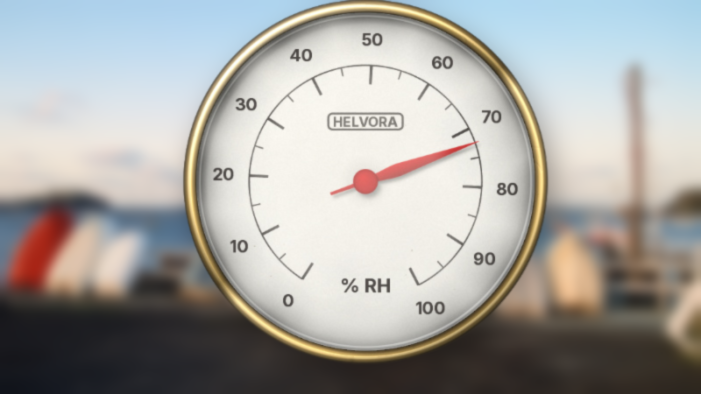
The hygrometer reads % 72.5
